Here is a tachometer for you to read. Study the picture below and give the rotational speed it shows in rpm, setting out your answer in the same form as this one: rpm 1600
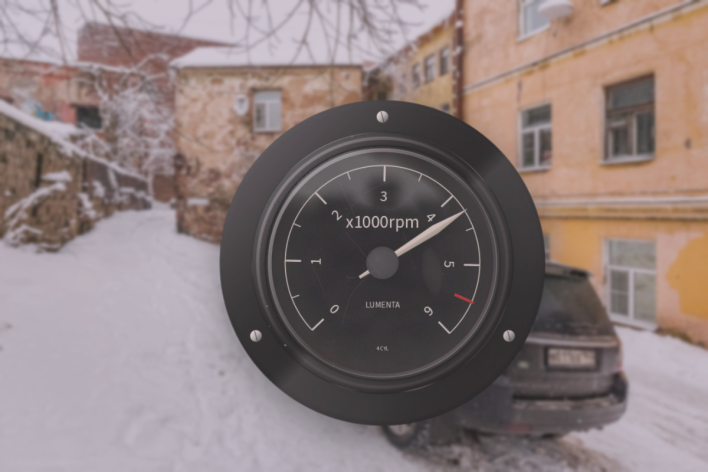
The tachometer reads rpm 4250
